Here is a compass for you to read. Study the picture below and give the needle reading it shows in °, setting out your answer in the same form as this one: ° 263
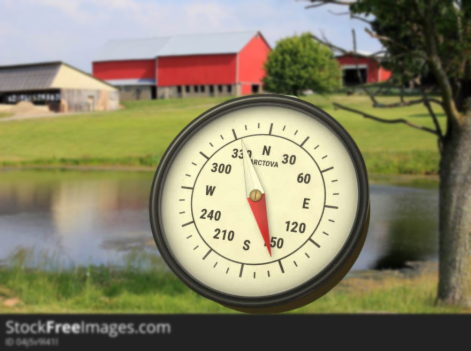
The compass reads ° 155
